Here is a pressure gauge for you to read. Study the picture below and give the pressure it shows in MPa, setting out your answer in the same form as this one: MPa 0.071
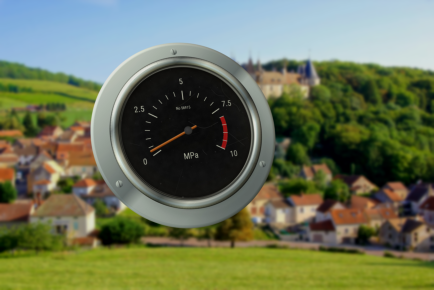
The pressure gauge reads MPa 0.25
